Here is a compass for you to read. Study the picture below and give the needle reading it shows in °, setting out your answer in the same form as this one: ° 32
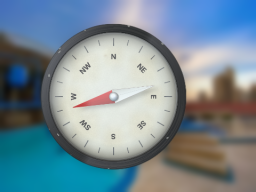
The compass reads ° 255
